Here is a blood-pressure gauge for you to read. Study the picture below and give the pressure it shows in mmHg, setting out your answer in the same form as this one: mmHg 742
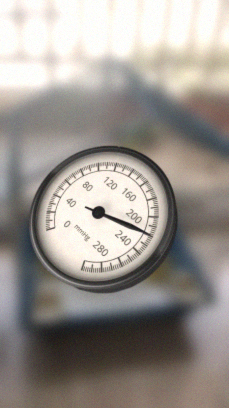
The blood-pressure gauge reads mmHg 220
